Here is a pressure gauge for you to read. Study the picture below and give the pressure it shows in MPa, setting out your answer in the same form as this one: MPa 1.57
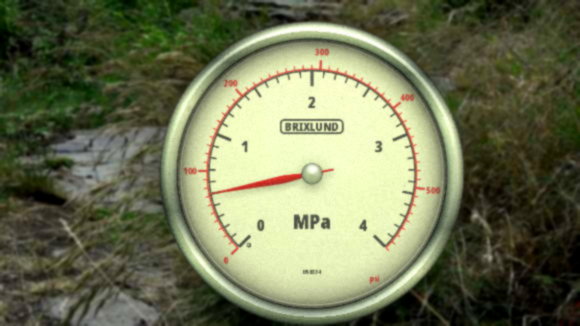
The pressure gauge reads MPa 0.5
